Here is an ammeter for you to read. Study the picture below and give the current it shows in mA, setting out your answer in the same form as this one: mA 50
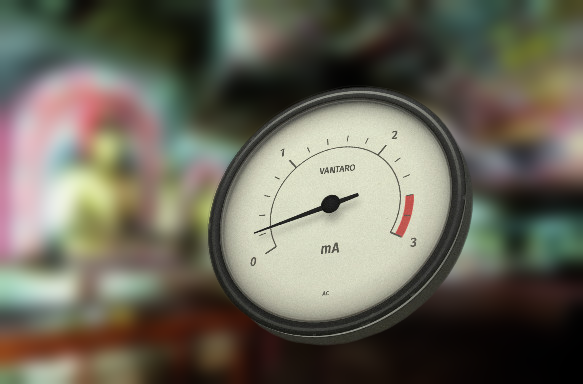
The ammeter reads mA 0.2
